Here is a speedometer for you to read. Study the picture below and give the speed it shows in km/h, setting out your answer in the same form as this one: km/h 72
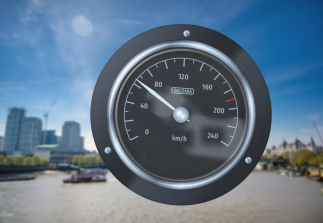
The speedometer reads km/h 65
